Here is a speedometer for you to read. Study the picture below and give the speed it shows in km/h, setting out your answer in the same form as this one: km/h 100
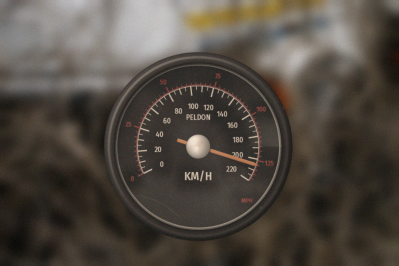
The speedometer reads km/h 205
